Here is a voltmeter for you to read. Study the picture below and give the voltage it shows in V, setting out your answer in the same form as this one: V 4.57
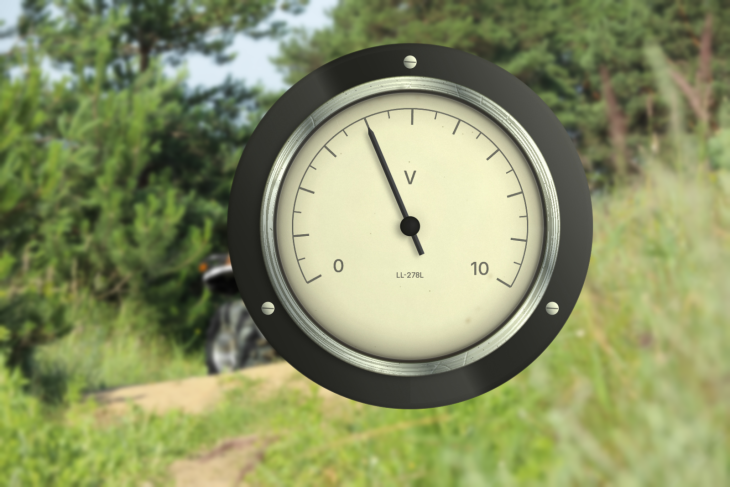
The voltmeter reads V 4
